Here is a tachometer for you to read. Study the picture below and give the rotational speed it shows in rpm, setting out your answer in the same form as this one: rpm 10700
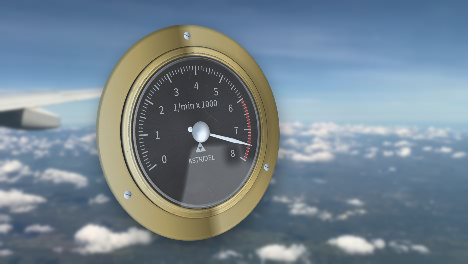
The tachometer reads rpm 7500
